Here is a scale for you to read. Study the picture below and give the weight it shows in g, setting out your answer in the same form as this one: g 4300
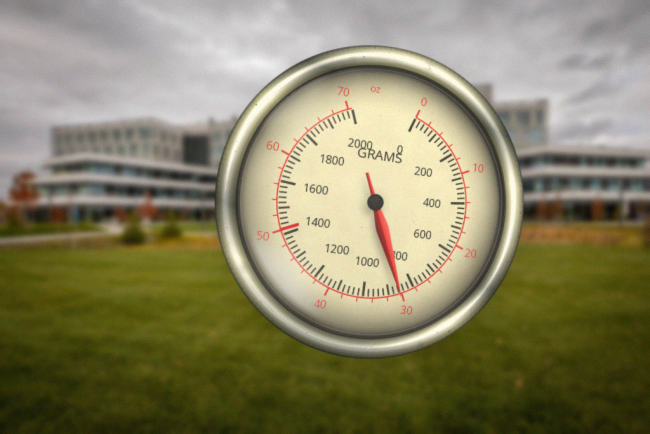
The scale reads g 860
